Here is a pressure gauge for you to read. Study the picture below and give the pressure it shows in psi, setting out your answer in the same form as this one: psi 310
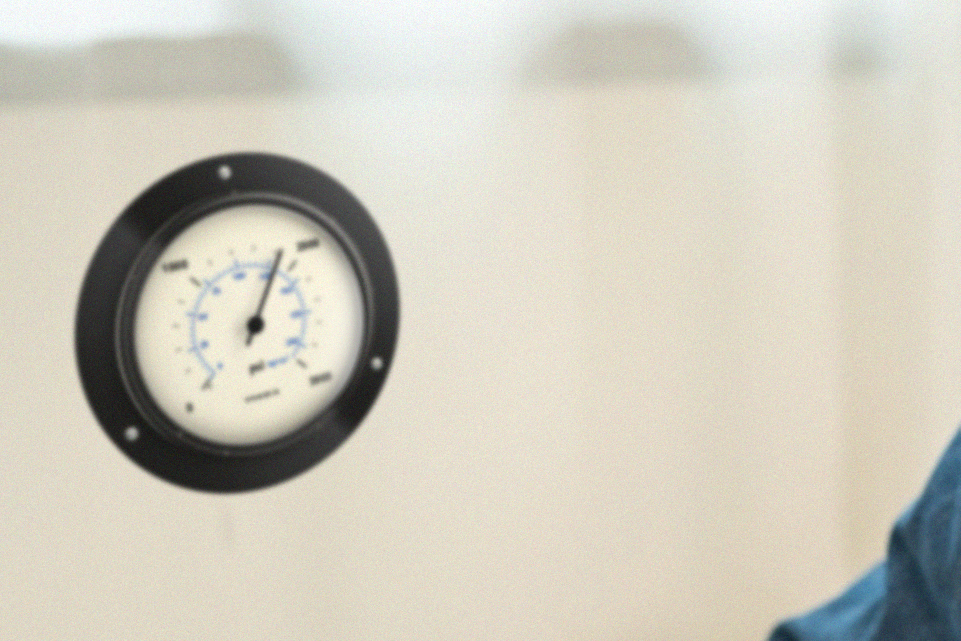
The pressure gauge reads psi 1800
